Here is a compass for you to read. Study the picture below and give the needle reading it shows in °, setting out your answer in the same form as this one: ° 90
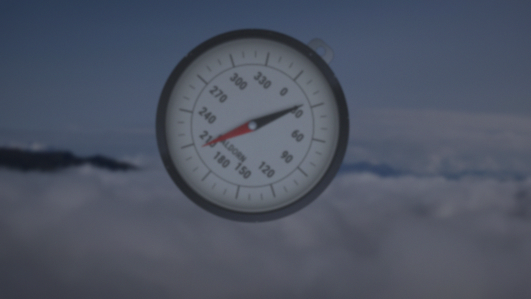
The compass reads ° 205
